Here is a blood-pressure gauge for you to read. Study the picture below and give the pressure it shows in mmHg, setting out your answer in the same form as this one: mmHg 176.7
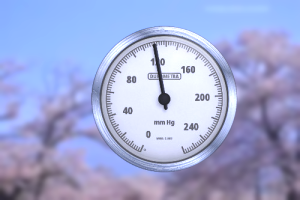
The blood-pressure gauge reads mmHg 120
